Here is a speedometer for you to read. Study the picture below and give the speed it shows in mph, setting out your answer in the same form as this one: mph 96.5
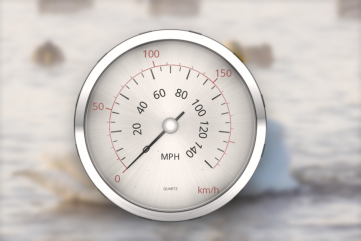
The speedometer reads mph 0
